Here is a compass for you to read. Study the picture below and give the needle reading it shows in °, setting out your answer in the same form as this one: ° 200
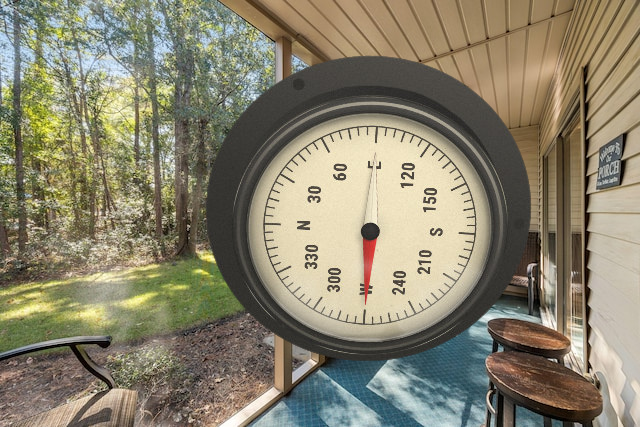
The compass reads ° 270
